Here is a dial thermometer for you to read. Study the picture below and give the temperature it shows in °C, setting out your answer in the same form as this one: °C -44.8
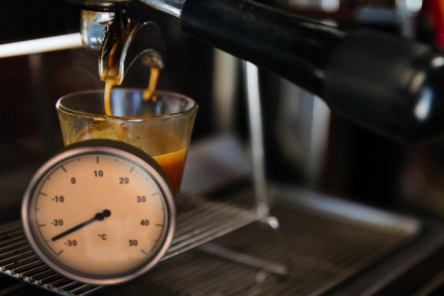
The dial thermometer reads °C -25
